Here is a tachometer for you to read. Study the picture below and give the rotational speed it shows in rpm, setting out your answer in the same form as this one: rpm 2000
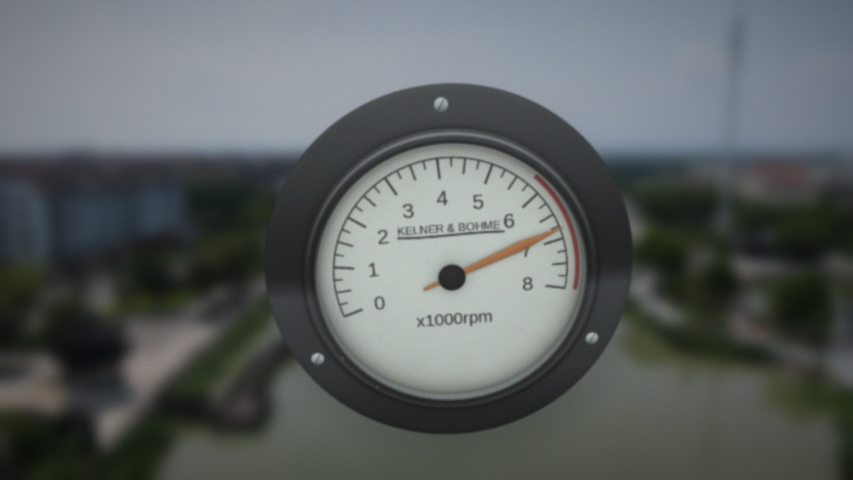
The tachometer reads rpm 6750
